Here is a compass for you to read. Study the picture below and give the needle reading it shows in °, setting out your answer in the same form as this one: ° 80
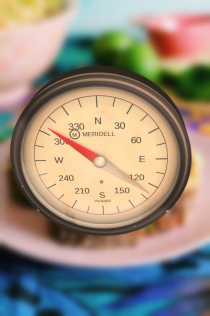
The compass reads ° 307.5
